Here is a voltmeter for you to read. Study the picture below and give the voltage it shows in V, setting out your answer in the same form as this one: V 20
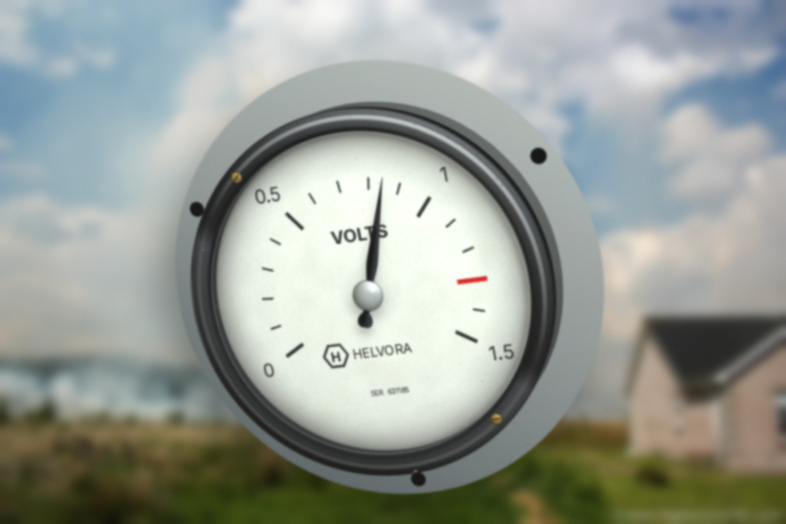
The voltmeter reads V 0.85
